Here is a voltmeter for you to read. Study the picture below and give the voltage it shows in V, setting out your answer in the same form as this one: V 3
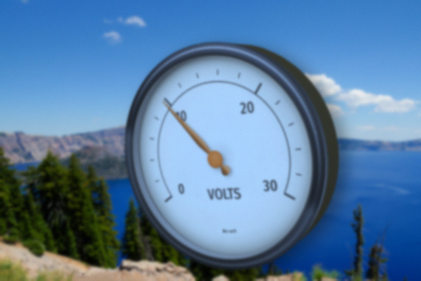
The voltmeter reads V 10
